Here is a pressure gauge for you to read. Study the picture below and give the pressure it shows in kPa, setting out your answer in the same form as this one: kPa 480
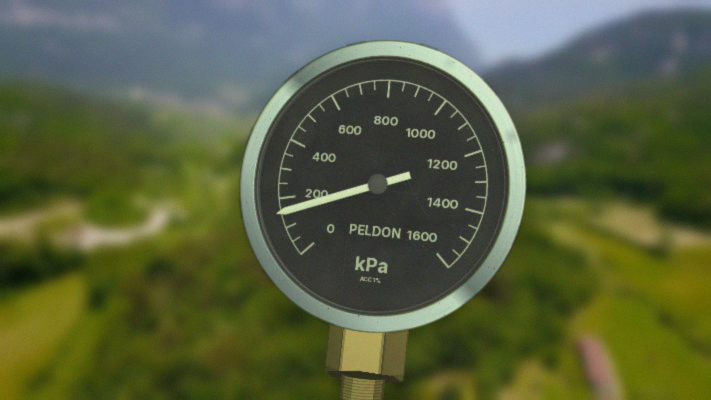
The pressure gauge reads kPa 150
